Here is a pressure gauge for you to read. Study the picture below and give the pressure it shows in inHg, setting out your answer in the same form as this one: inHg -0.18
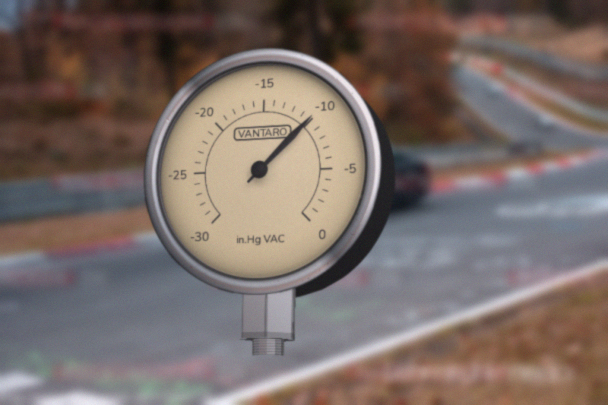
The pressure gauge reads inHg -10
